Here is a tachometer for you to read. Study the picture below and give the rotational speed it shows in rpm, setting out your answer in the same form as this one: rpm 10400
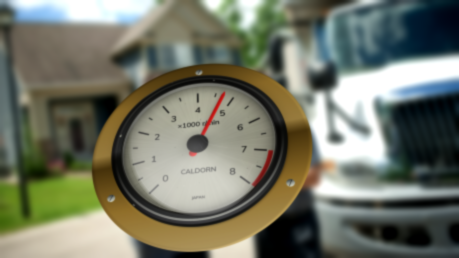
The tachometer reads rpm 4750
